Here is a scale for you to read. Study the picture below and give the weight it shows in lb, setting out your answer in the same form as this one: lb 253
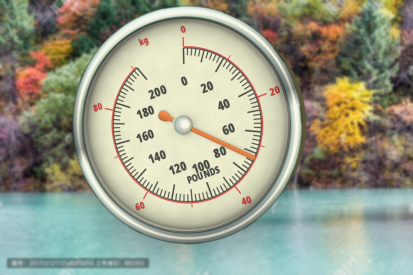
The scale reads lb 72
